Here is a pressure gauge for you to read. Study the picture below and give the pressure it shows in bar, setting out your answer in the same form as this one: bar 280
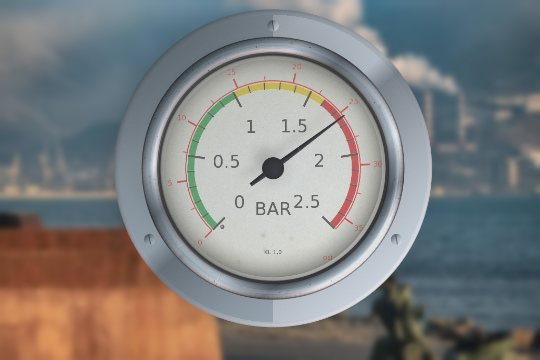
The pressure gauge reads bar 1.75
